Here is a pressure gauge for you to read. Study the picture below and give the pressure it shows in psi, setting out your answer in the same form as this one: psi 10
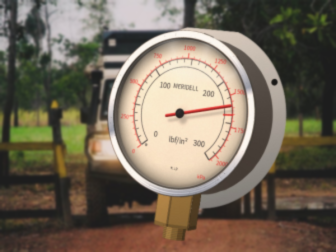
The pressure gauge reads psi 230
